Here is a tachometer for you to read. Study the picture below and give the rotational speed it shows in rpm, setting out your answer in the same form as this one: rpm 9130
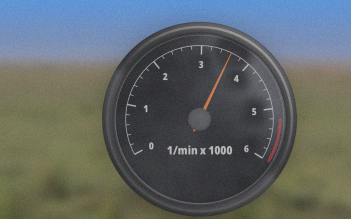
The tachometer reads rpm 3600
